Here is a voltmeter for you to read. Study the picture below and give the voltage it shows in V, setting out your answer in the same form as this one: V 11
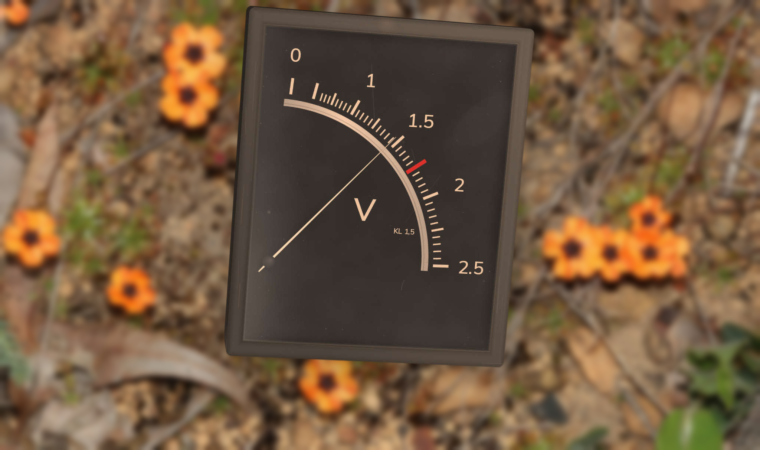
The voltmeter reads V 1.45
